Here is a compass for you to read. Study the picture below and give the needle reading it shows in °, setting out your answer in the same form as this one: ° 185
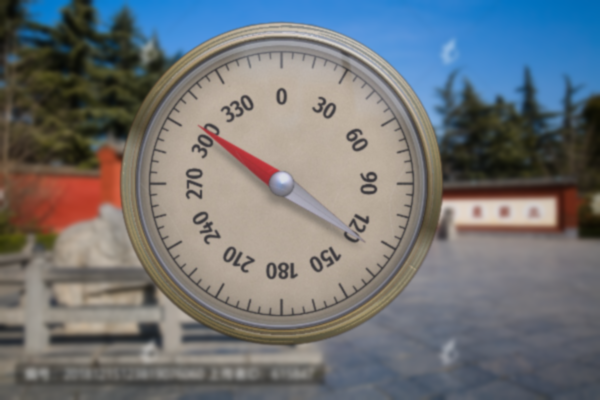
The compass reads ° 305
